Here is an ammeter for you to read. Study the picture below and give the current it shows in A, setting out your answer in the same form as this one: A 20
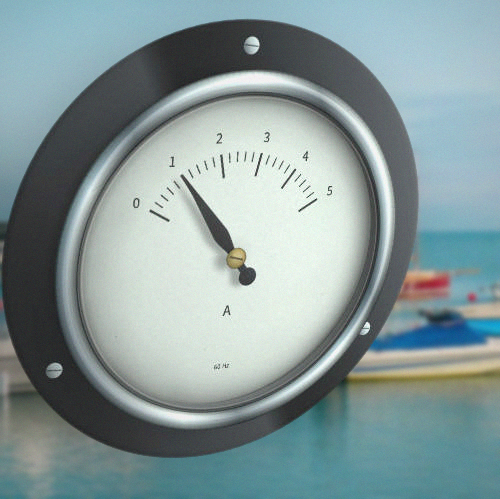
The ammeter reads A 1
